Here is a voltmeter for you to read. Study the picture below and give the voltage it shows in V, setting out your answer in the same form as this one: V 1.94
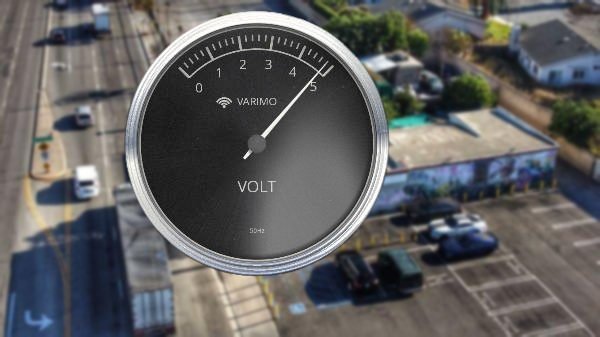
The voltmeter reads V 4.8
